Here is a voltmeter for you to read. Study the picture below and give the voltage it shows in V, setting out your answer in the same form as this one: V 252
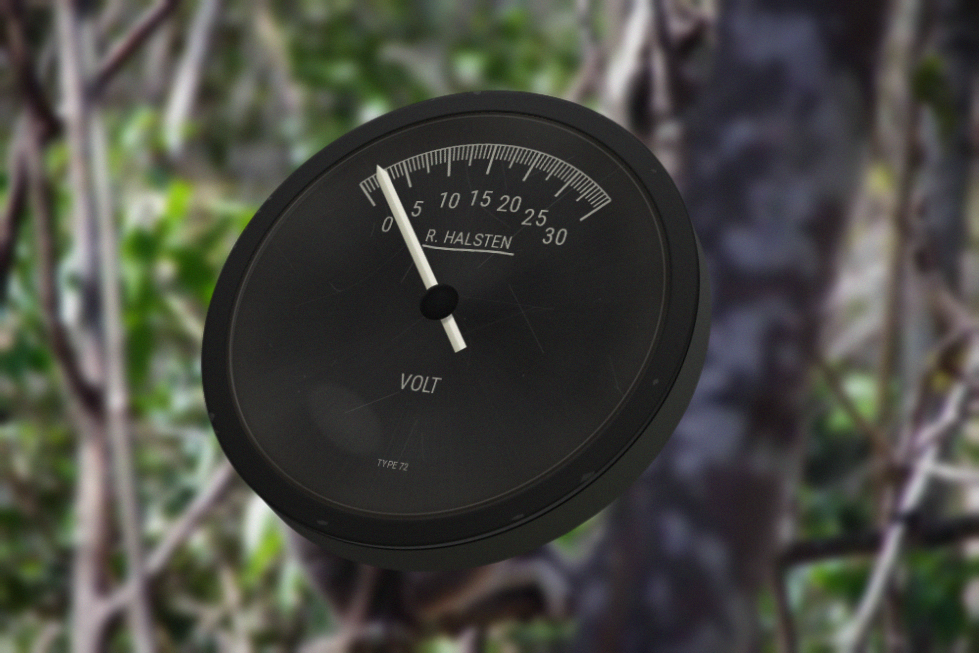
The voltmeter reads V 2.5
